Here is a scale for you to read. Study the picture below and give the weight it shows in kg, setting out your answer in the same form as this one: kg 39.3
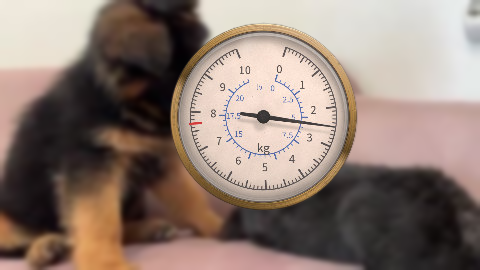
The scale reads kg 2.5
